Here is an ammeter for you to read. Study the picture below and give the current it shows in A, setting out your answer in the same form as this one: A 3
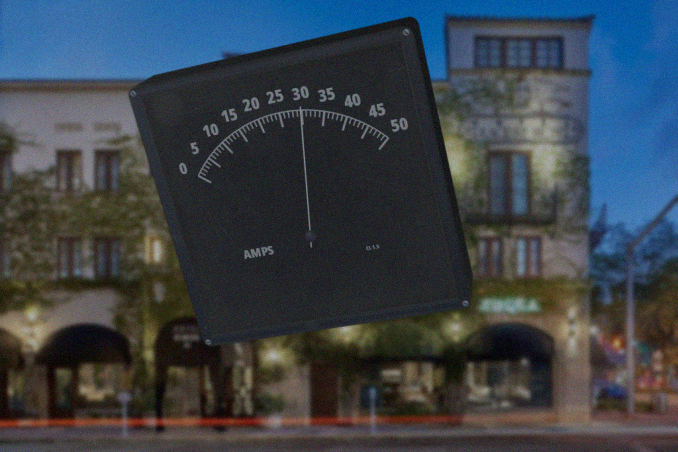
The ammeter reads A 30
